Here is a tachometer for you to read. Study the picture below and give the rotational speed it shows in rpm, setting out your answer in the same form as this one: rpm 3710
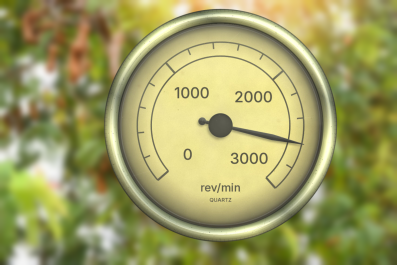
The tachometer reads rpm 2600
